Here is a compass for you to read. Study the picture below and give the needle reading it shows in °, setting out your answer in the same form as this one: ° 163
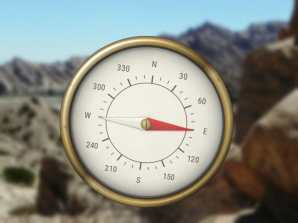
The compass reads ° 90
